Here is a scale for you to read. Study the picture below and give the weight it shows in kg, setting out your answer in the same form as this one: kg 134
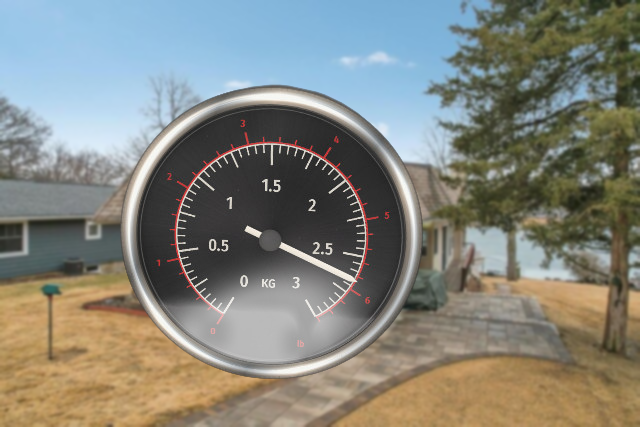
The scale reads kg 2.65
